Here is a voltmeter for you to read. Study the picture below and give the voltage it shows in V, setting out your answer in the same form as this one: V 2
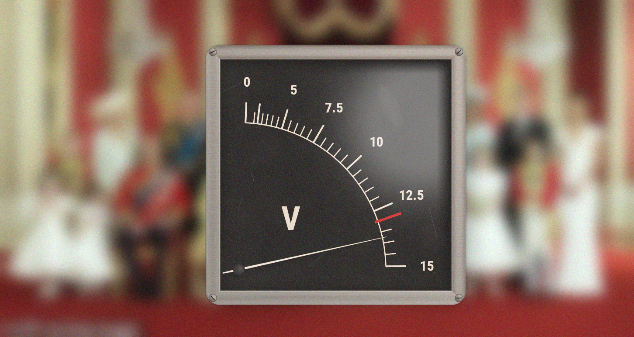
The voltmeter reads V 13.75
